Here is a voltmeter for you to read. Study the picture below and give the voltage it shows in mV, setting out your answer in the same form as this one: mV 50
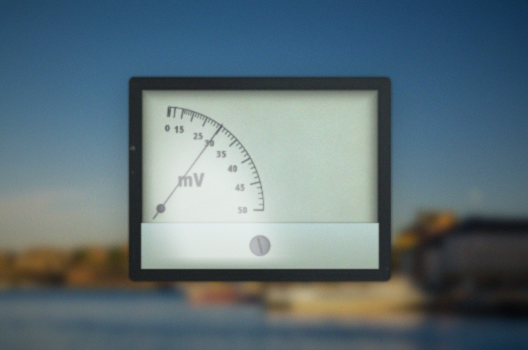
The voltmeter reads mV 30
